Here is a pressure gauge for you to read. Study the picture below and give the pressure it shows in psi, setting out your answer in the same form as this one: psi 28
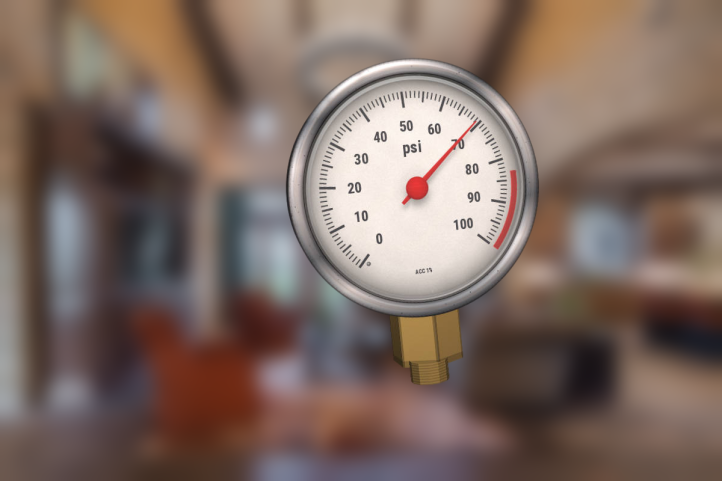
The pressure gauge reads psi 69
